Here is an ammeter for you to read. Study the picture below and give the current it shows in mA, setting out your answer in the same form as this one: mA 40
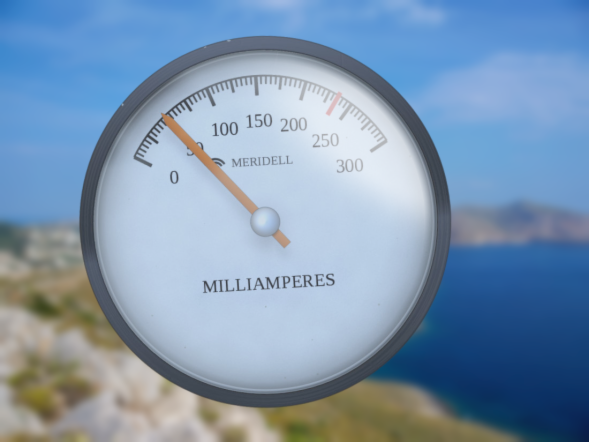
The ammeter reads mA 50
